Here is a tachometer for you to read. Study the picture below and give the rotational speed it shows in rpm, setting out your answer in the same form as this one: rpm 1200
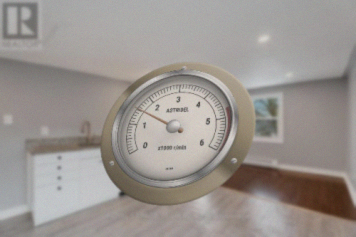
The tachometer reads rpm 1500
